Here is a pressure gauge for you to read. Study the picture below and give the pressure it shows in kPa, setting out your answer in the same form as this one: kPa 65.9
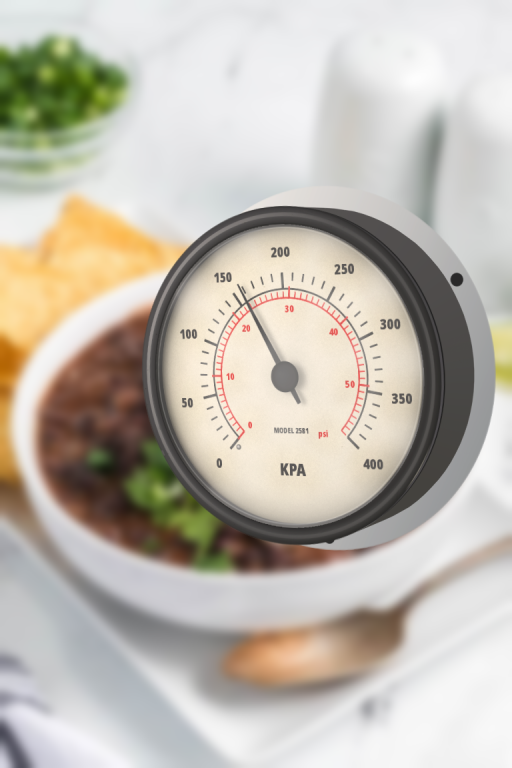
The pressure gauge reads kPa 160
